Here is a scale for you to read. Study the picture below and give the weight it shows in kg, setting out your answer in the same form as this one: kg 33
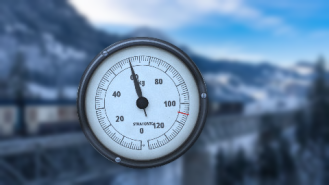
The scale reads kg 60
